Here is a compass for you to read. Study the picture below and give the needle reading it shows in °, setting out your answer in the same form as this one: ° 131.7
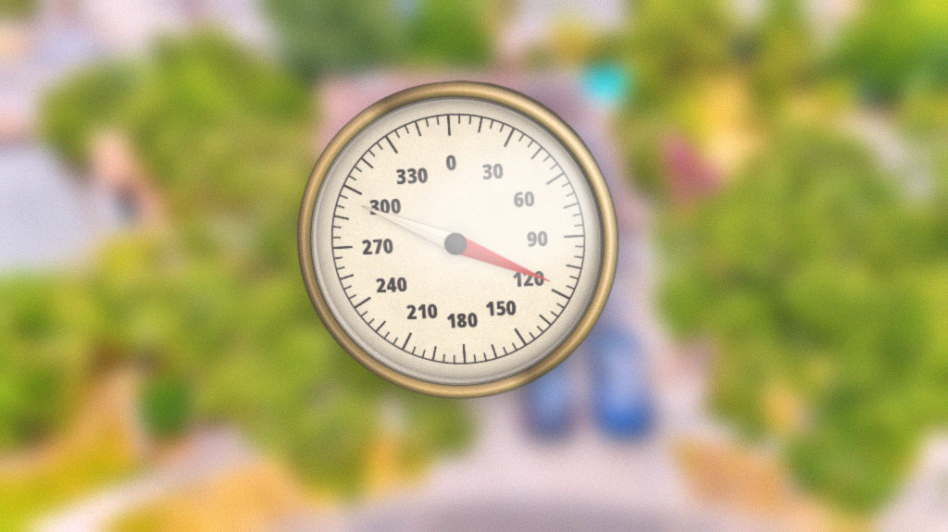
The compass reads ° 115
